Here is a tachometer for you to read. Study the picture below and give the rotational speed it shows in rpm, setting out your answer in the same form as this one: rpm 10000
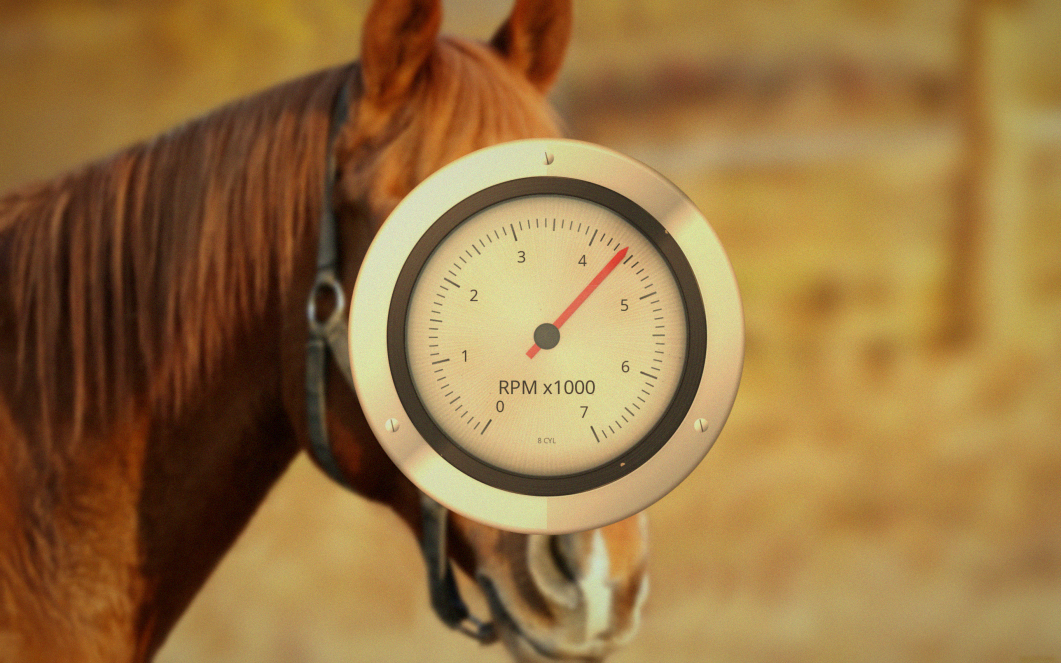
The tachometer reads rpm 4400
